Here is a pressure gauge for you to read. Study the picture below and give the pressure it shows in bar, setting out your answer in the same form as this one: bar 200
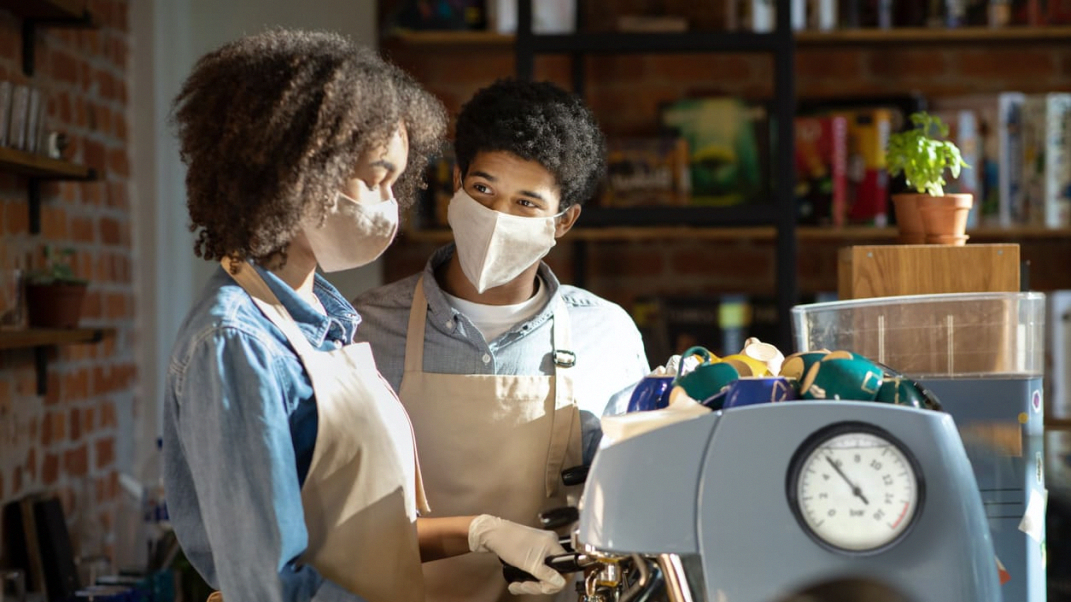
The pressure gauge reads bar 5.5
